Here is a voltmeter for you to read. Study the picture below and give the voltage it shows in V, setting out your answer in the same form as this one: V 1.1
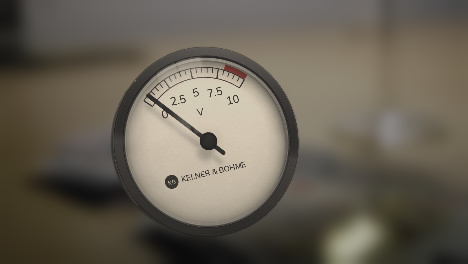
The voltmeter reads V 0.5
